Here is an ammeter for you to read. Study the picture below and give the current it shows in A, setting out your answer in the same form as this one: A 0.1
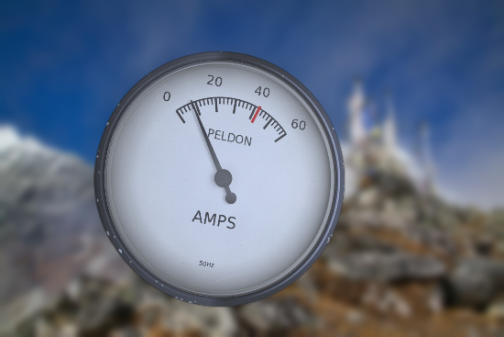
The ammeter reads A 8
